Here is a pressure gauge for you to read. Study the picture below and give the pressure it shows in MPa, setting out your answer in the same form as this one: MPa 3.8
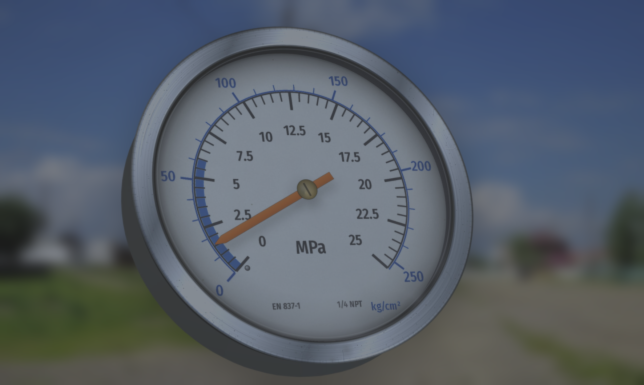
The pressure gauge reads MPa 1.5
